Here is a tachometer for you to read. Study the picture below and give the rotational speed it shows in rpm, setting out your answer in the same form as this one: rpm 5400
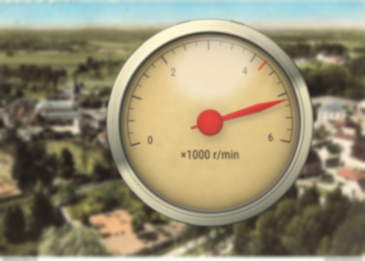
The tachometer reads rpm 5125
